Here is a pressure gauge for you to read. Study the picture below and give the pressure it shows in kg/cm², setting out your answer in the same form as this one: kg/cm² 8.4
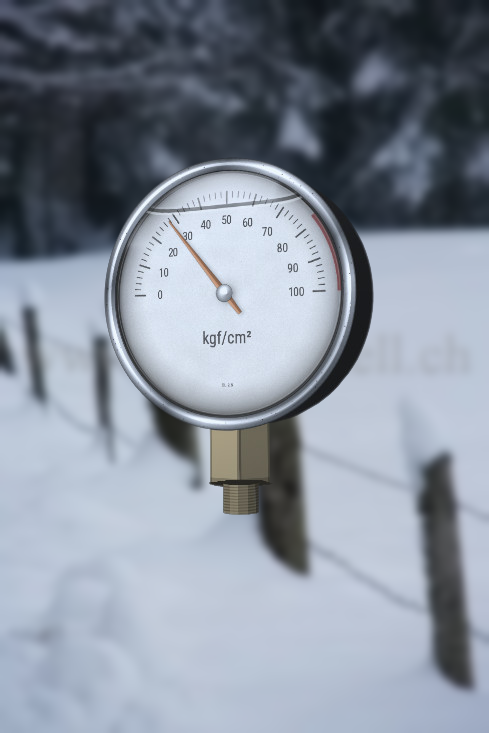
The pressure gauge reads kg/cm² 28
